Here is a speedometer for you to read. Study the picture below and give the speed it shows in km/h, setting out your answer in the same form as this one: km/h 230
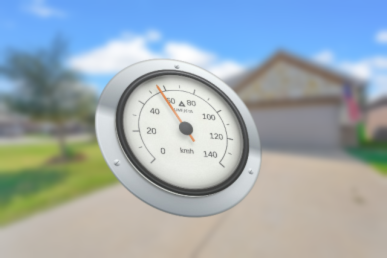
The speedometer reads km/h 55
